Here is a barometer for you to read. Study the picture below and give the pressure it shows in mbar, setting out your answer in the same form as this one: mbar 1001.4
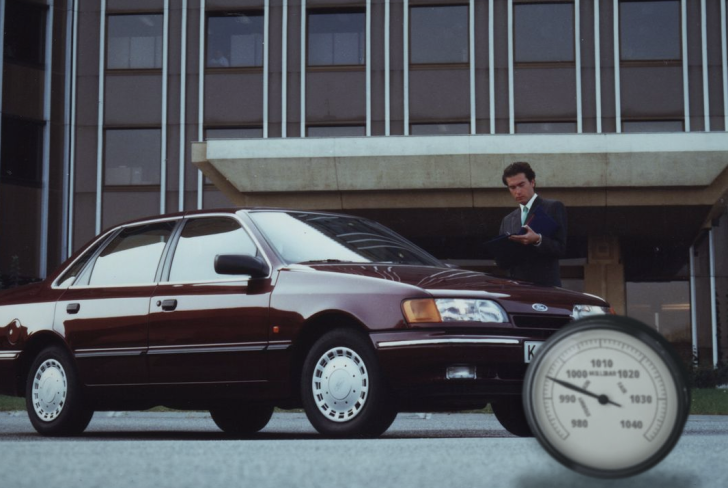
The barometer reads mbar 995
